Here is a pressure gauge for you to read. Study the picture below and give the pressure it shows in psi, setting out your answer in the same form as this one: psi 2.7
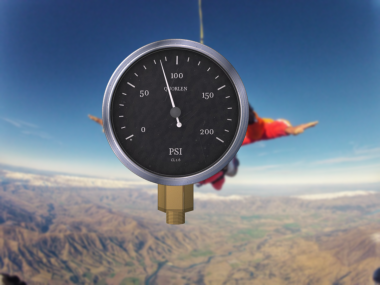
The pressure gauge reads psi 85
